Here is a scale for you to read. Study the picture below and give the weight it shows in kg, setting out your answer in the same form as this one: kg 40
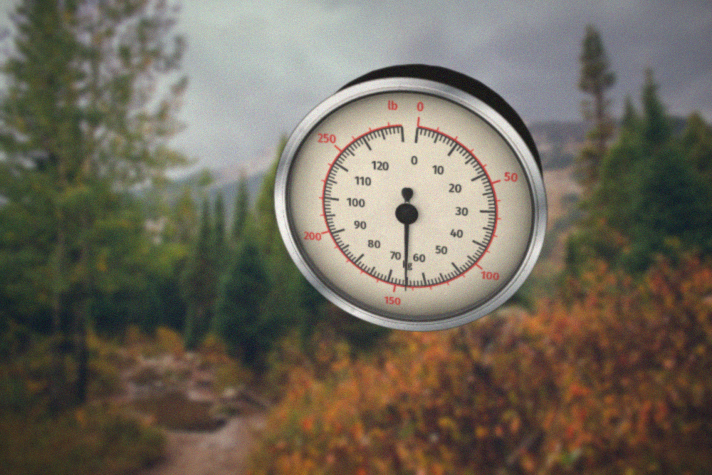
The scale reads kg 65
